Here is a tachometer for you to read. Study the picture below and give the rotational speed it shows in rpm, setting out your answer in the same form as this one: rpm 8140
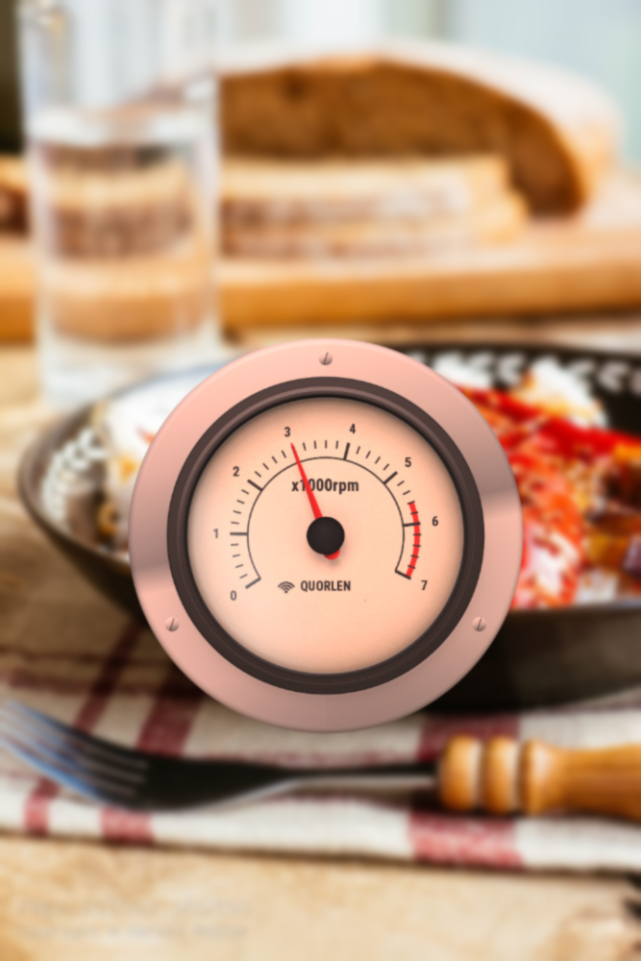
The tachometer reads rpm 3000
